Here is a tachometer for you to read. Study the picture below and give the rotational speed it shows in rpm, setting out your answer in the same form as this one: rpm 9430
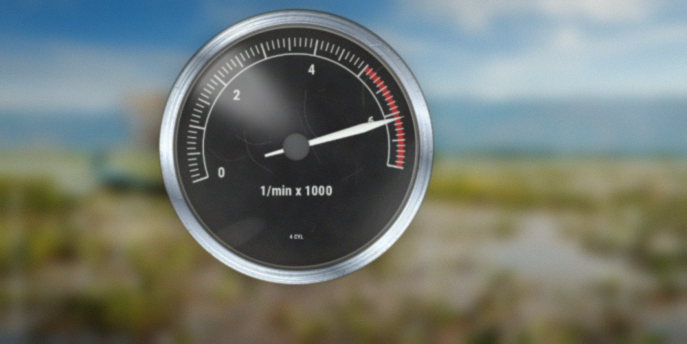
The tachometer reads rpm 6100
